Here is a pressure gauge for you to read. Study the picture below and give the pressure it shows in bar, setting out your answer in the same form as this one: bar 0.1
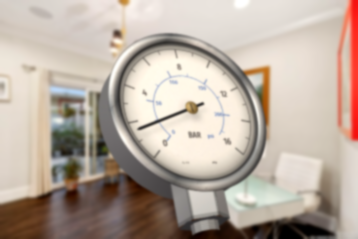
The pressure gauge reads bar 1.5
